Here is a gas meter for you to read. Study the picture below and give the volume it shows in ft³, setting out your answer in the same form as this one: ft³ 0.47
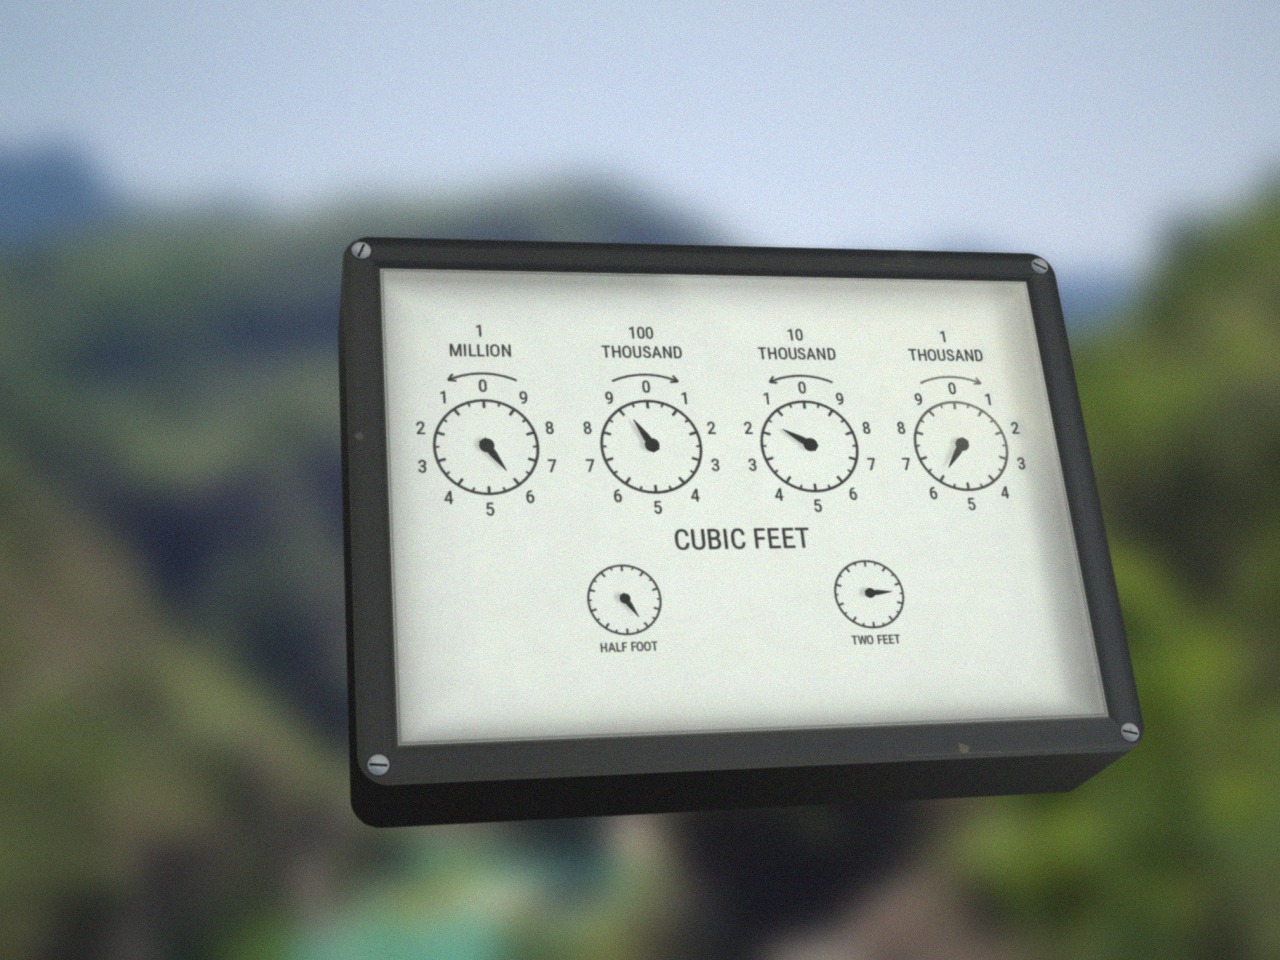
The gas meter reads ft³ 591600
